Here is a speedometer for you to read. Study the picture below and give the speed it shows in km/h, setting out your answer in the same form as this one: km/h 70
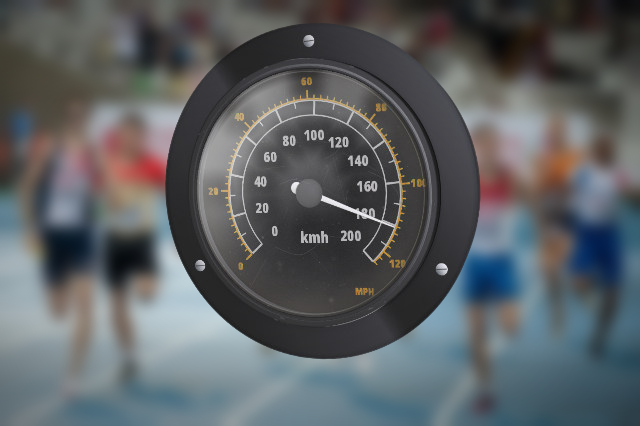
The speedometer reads km/h 180
